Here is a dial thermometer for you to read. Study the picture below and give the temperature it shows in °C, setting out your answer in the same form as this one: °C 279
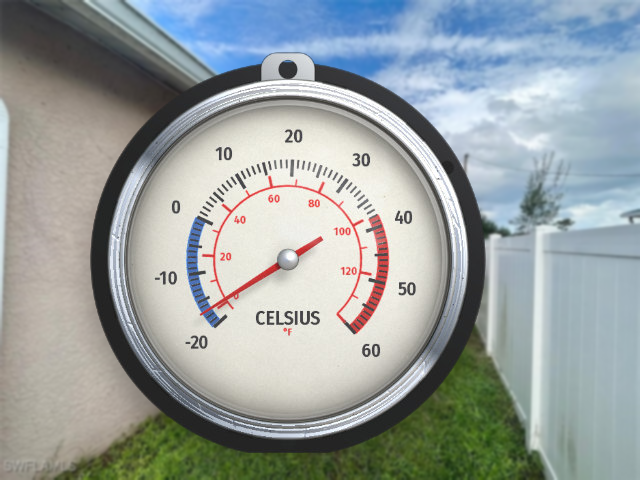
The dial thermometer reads °C -17
